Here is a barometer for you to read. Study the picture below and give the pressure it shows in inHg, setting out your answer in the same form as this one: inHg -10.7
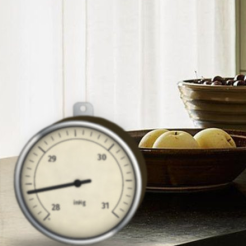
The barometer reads inHg 28.4
